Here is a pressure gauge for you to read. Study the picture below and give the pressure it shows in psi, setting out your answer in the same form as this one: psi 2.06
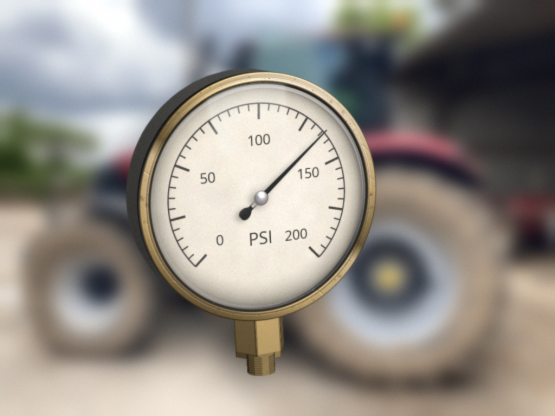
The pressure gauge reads psi 135
